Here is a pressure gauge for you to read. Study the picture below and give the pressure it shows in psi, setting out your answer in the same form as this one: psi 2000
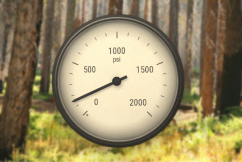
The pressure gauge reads psi 150
